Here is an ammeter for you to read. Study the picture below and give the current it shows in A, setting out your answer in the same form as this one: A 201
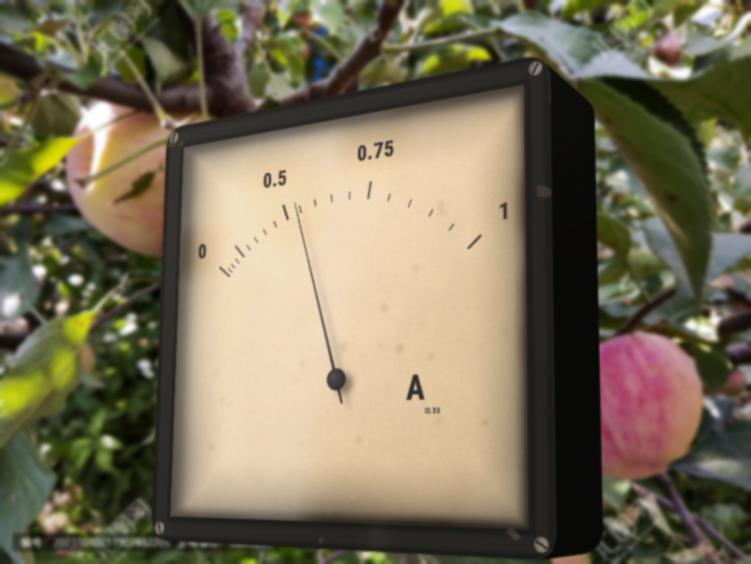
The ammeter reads A 0.55
